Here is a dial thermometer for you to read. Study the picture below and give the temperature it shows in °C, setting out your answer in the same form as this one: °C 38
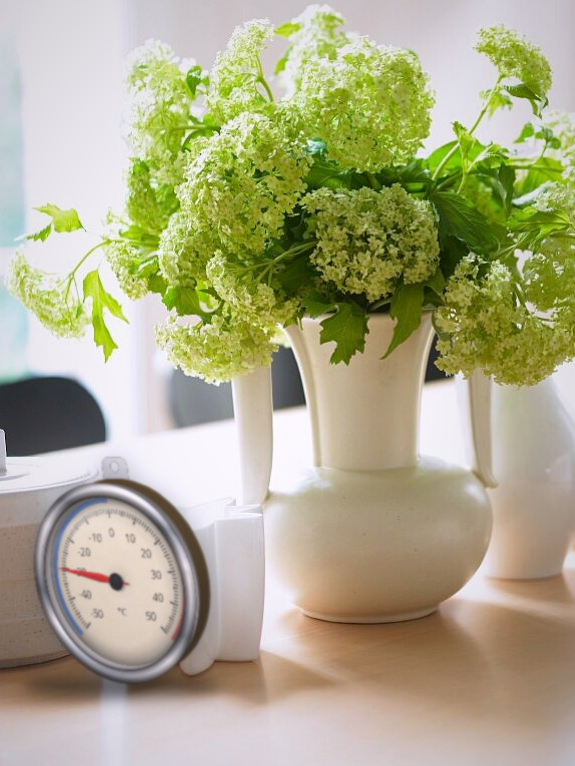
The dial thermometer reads °C -30
